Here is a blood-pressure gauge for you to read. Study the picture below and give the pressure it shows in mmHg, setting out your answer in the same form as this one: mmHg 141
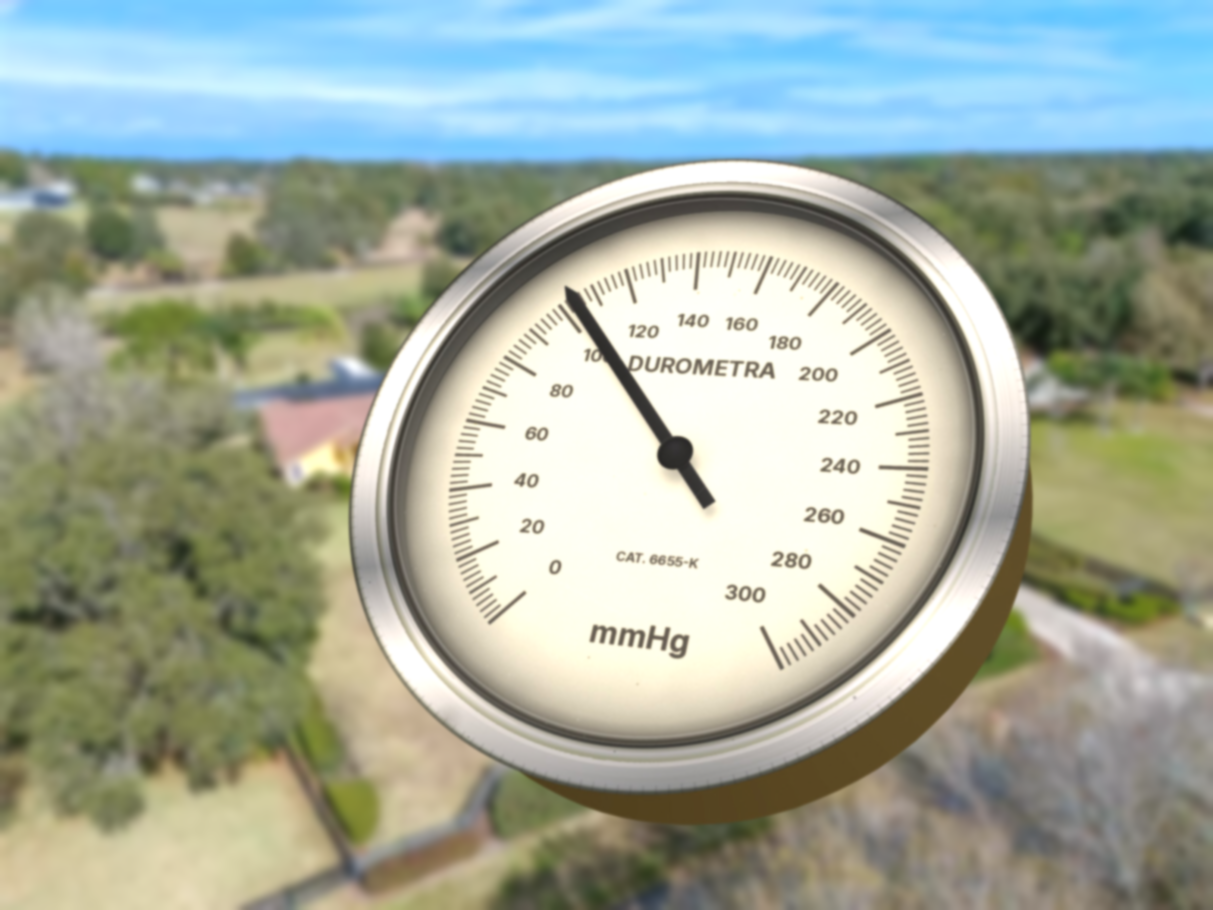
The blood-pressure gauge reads mmHg 104
